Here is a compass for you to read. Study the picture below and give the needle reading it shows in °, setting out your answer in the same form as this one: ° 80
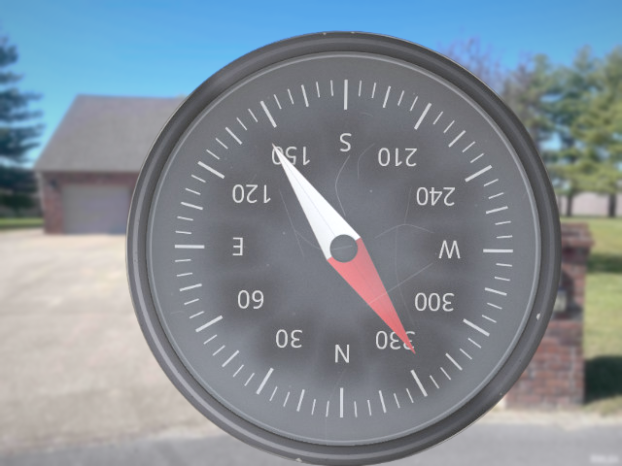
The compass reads ° 325
